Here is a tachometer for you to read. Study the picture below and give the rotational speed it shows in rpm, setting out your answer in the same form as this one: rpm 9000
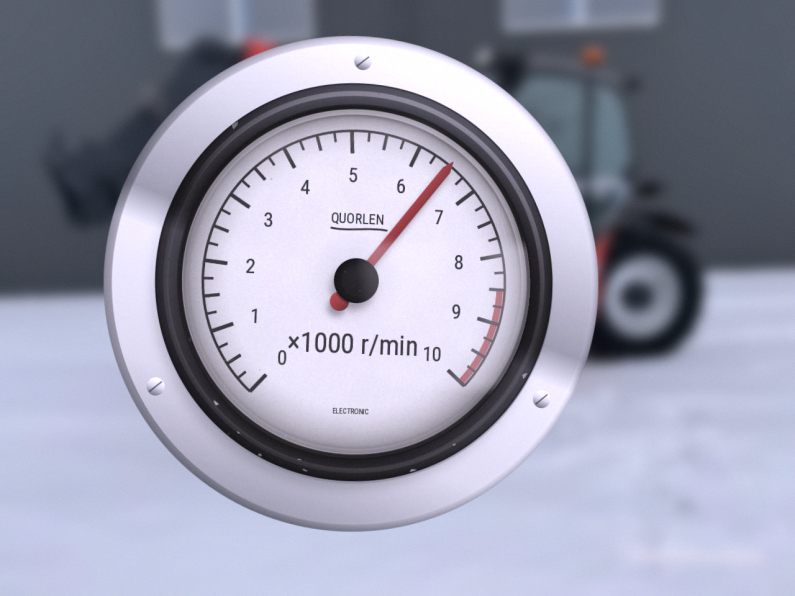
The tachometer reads rpm 6500
